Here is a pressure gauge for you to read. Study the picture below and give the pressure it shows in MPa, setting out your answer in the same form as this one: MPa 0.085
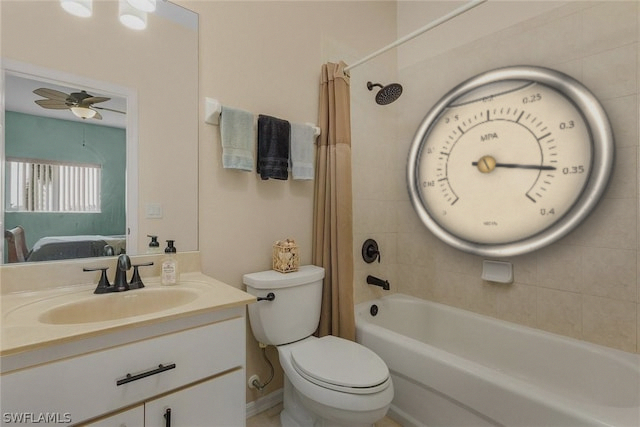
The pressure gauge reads MPa 0.35
